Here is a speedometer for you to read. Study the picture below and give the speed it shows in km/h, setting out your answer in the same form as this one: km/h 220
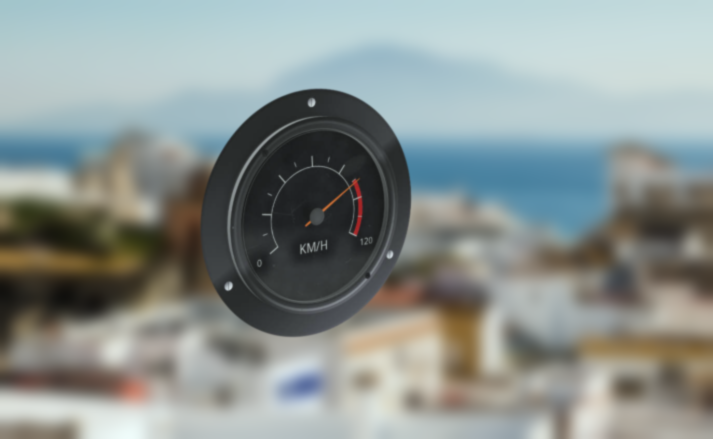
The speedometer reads km/h 90
